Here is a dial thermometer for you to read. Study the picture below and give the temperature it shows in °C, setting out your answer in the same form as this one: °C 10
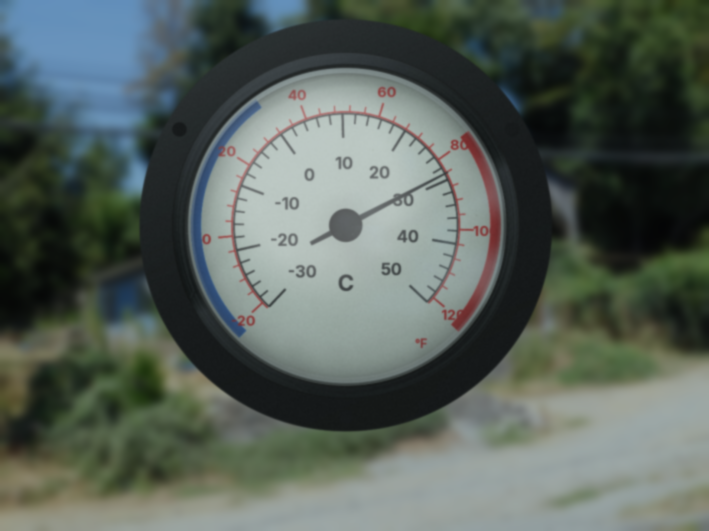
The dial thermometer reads °C 29
